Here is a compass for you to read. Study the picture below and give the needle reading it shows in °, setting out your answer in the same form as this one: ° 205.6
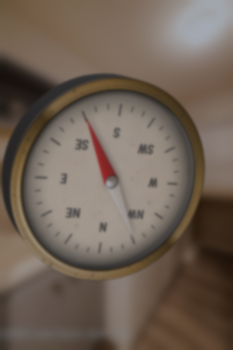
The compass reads ° 150
